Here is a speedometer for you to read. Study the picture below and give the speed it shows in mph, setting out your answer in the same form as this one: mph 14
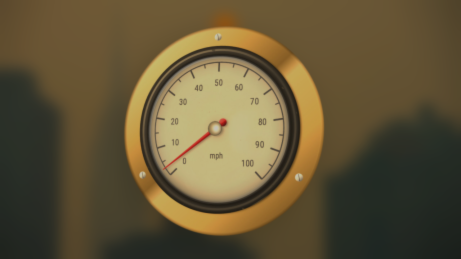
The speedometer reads mph 2.5
